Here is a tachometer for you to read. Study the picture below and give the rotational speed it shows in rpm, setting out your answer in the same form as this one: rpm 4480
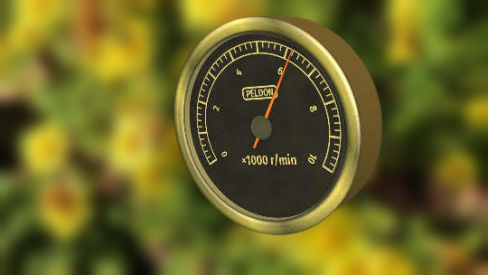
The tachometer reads rpm 6200
